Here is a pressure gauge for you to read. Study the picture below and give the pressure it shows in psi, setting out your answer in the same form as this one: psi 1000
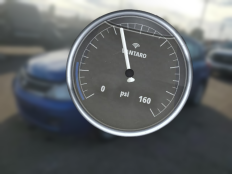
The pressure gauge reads psi 65
